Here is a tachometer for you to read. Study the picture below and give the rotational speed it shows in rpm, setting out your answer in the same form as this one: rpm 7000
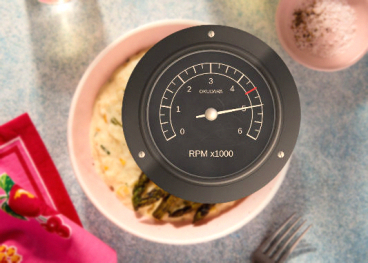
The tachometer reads rpm 5000
